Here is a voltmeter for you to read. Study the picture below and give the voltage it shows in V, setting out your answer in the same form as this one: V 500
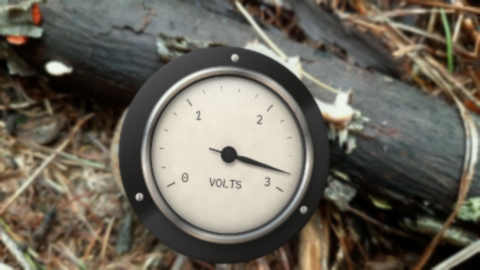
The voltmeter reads V 2.8
